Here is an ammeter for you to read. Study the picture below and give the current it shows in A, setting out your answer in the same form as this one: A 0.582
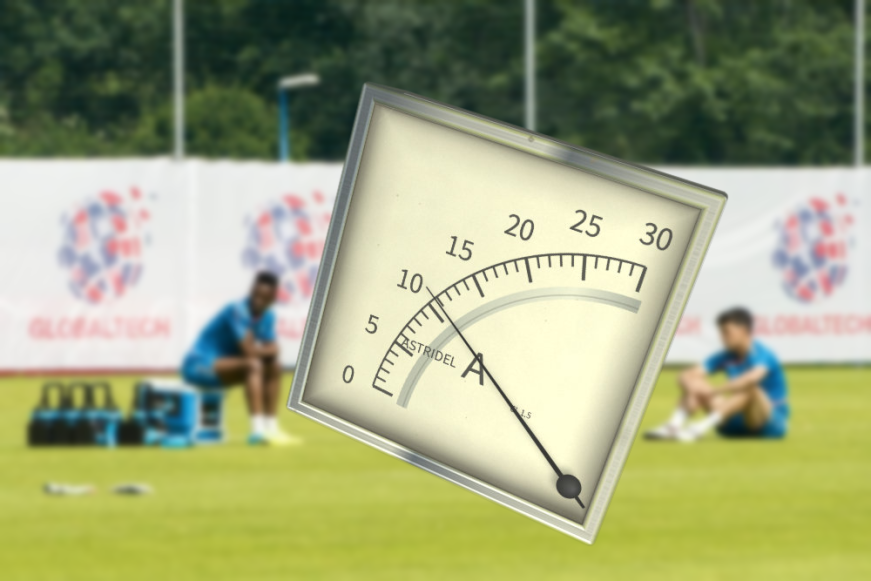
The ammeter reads A 11
